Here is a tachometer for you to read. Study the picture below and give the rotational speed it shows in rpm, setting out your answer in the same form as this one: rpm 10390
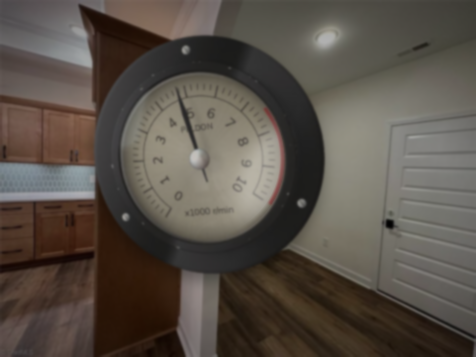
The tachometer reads rpm 4800
